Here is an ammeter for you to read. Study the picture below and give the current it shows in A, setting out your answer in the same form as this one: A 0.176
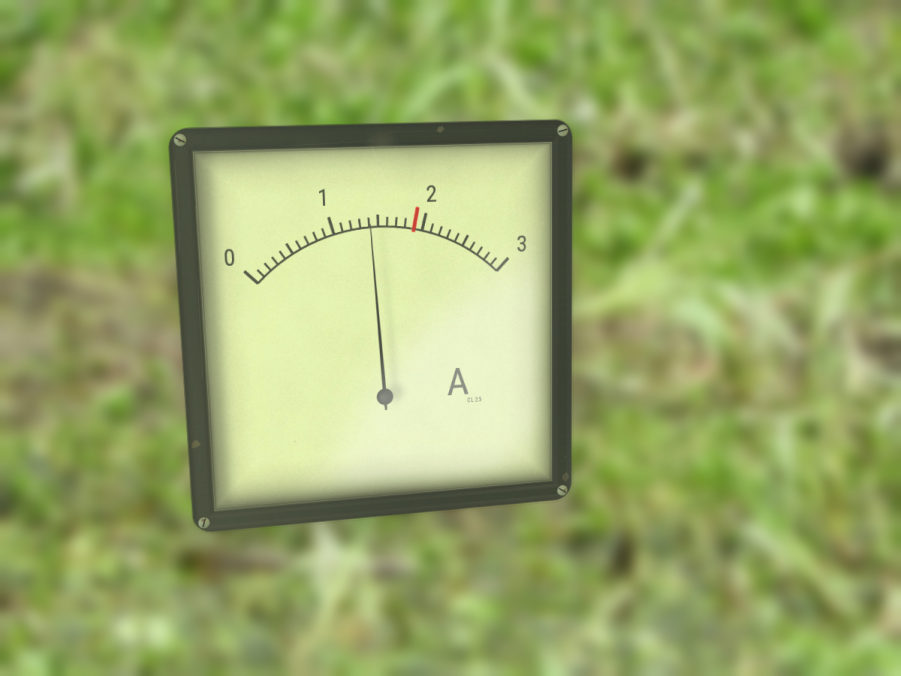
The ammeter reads A 1.4
